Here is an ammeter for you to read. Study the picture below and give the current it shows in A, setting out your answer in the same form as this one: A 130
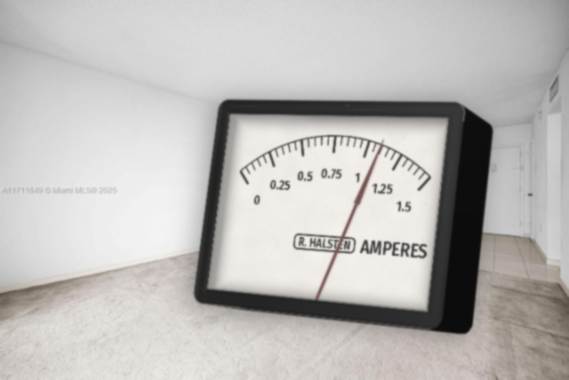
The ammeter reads A 1.1
